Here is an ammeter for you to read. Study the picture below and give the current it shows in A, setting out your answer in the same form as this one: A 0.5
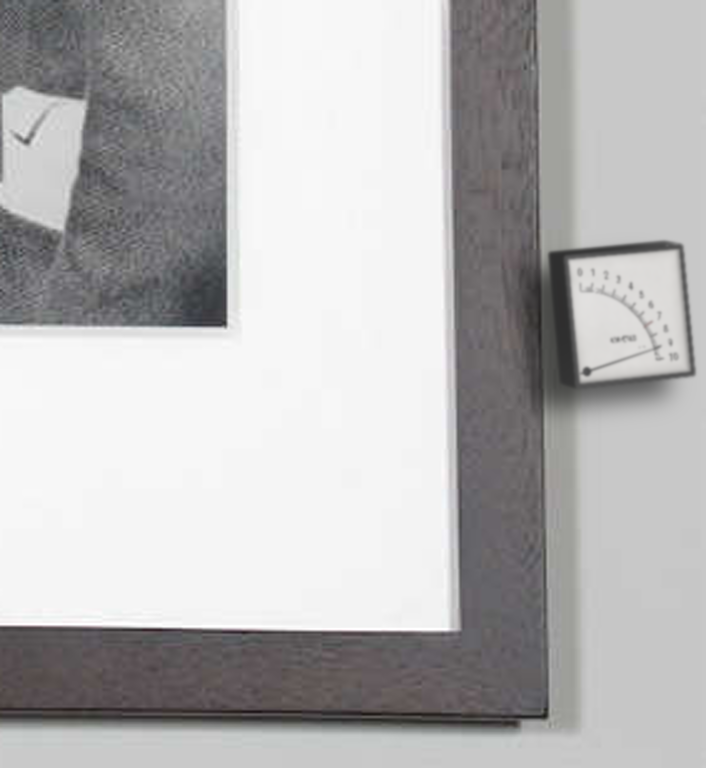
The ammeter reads A 9
